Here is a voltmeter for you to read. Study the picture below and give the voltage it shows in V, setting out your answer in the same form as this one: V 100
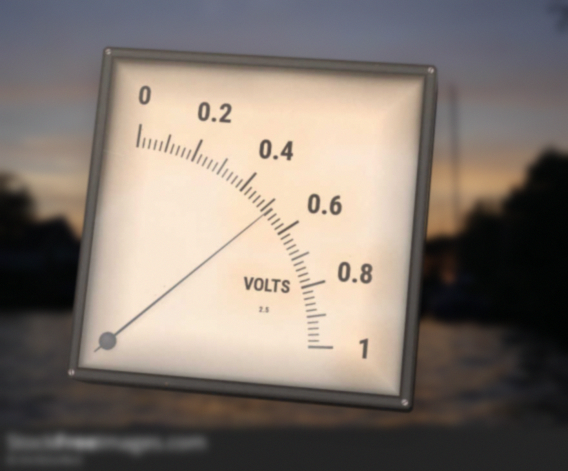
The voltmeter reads V 0.52
